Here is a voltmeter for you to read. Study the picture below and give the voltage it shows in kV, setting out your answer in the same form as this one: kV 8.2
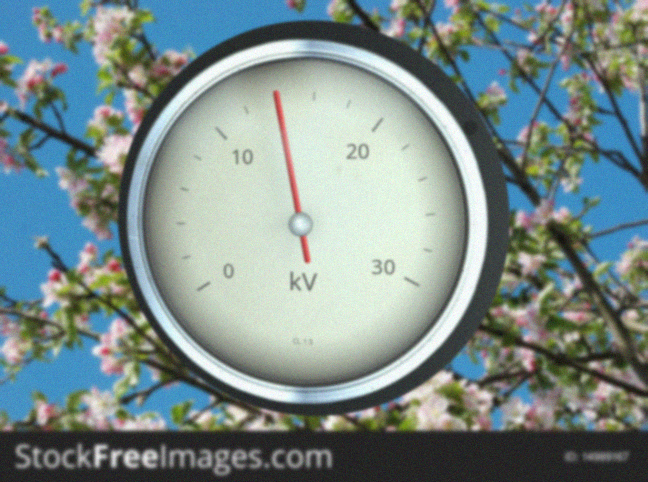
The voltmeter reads kV 14
